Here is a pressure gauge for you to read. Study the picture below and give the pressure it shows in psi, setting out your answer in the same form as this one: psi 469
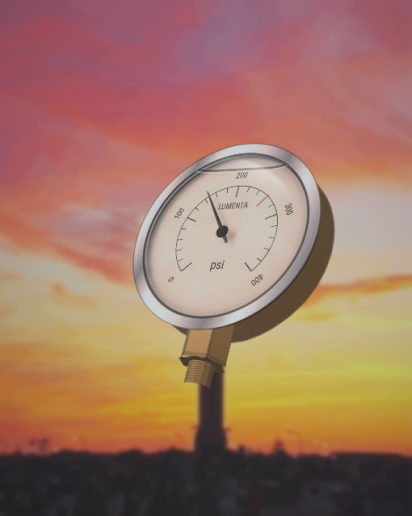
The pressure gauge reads psi 150
